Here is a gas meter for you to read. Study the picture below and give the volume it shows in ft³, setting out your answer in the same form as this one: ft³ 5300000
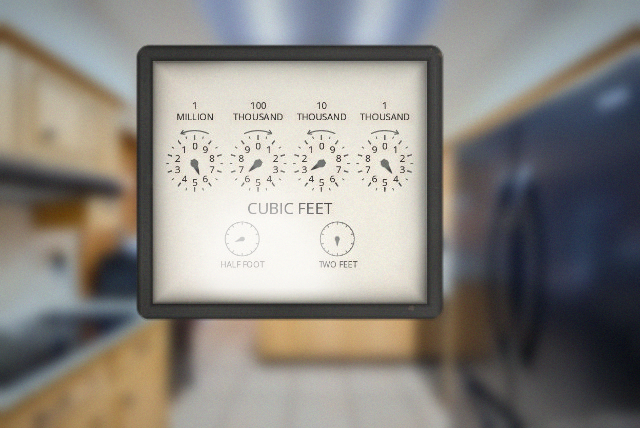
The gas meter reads ft³ 563400
